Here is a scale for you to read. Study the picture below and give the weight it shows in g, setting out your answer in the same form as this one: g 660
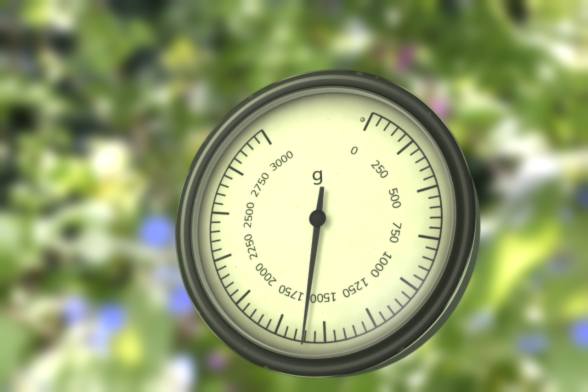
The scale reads g 1600
